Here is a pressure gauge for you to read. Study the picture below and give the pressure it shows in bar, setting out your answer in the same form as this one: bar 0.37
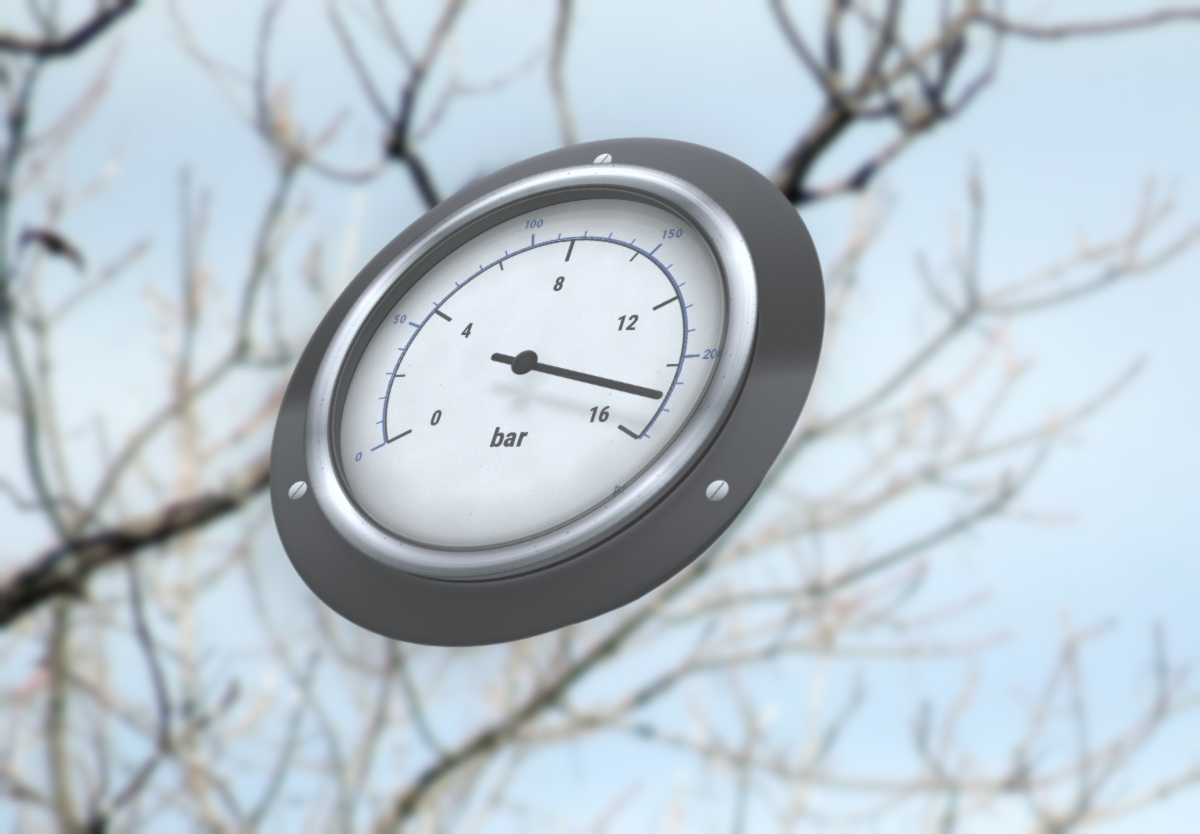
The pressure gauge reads bar 15
